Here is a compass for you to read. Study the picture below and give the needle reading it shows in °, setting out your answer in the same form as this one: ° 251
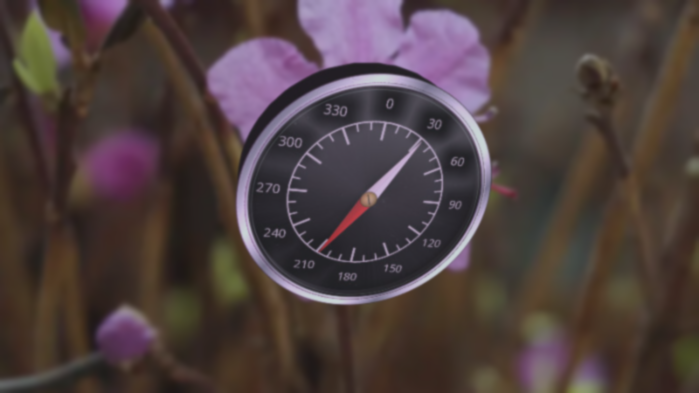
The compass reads ° 210
